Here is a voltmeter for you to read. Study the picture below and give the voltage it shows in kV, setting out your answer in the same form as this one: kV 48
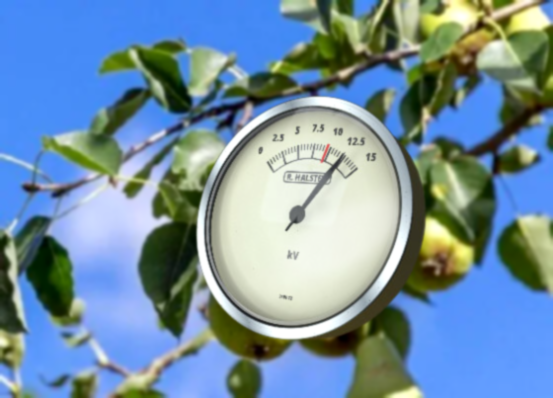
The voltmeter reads kV 12.5
